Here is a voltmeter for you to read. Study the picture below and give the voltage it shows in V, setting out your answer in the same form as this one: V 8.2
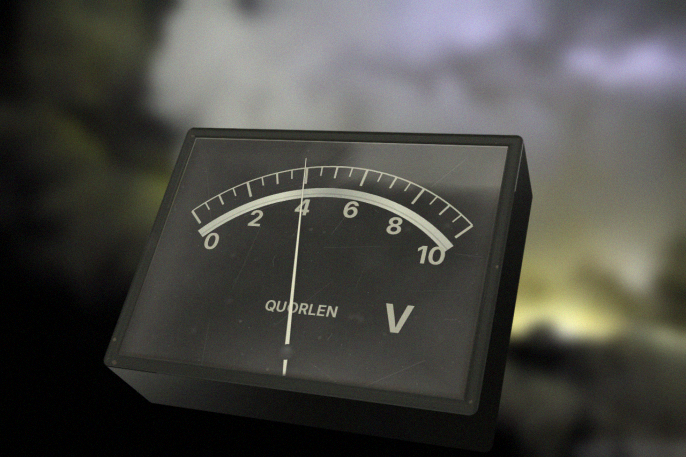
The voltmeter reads V 4
